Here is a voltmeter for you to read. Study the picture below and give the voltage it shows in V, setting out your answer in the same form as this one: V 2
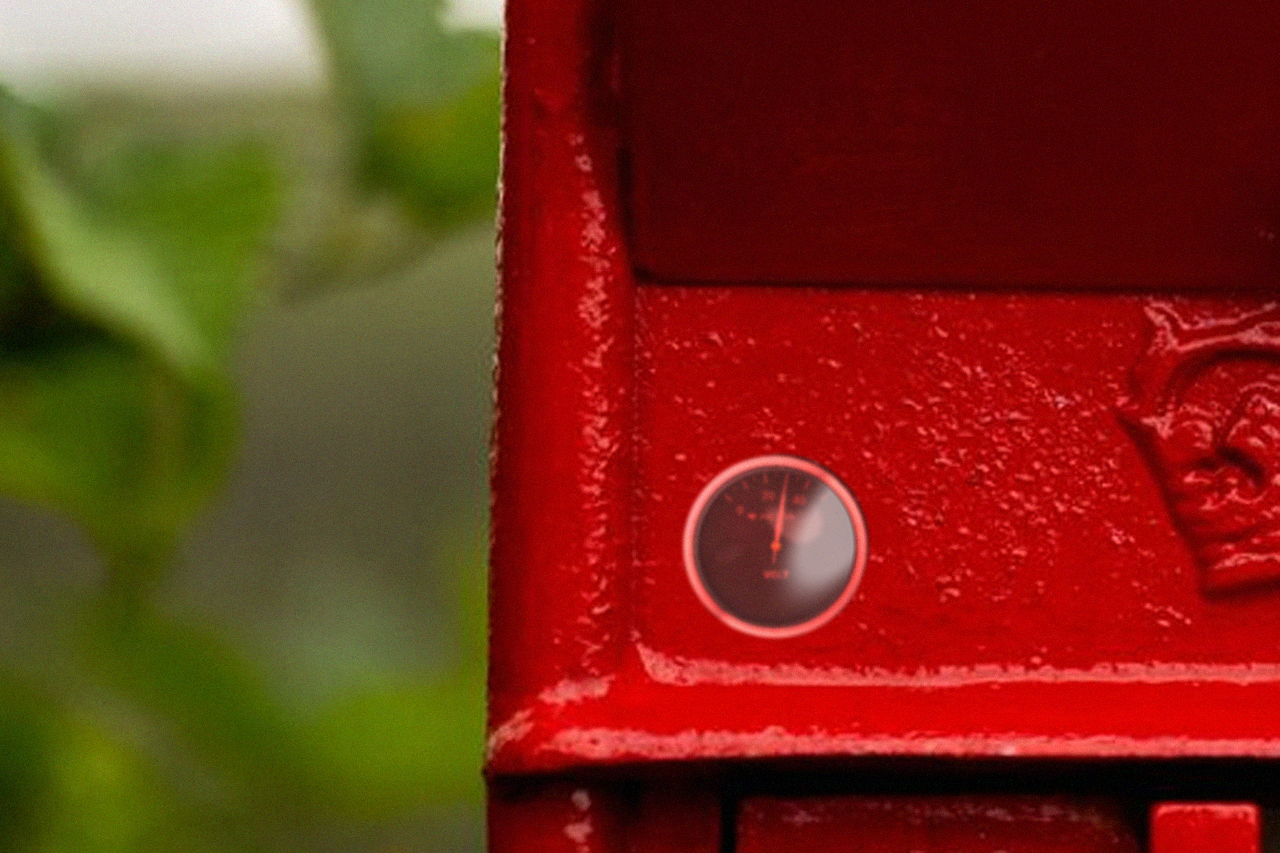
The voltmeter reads V 30
